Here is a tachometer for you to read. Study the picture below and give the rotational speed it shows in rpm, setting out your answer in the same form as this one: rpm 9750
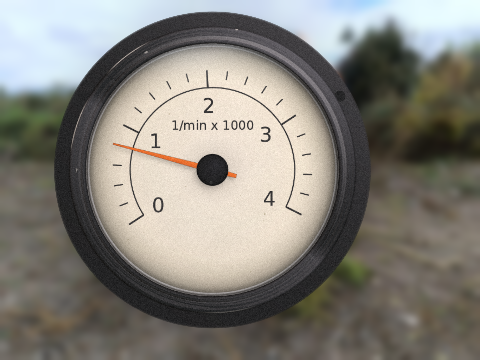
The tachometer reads rpm 800
